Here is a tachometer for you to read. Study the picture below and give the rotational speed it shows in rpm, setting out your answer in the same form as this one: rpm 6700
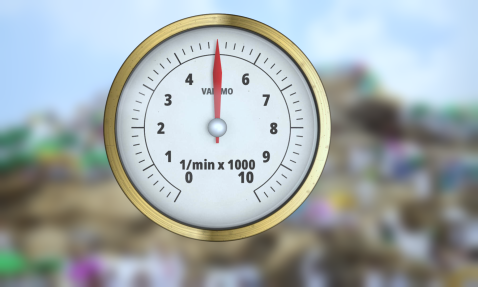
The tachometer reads rpm 5000
